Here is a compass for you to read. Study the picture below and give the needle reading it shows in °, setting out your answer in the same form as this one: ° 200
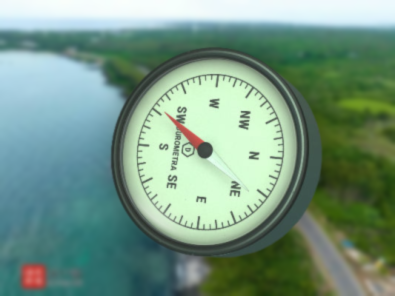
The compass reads ° 215
